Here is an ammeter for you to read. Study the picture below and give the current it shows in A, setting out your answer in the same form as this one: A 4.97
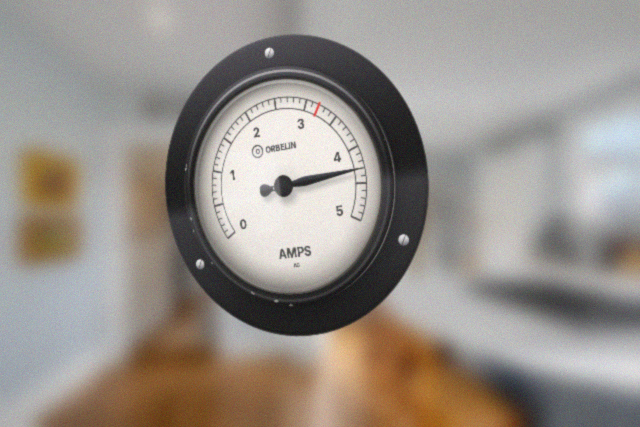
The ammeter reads A 4.3
